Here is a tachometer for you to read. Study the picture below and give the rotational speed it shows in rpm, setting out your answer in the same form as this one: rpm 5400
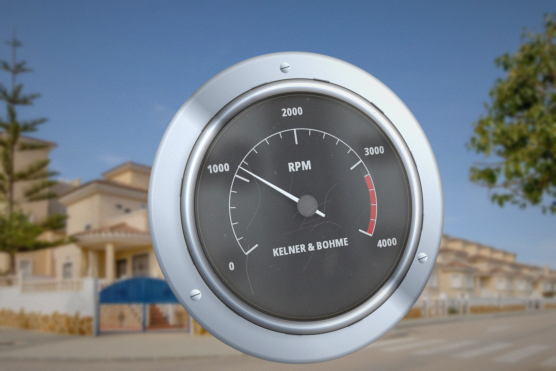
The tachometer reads rpm 1100
